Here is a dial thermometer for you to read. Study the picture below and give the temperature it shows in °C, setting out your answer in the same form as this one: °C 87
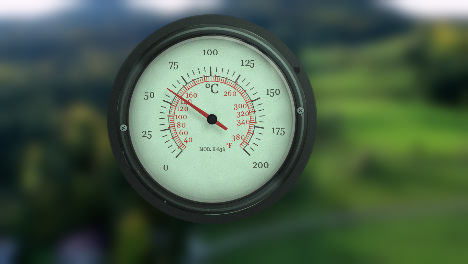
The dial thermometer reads °C 60
